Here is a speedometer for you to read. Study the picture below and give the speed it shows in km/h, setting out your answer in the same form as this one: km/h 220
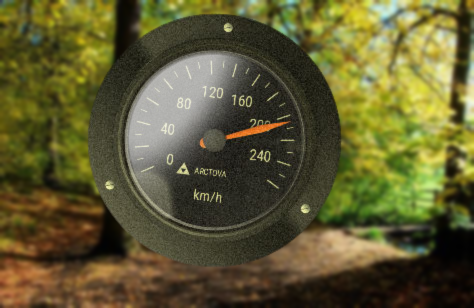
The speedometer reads km/h 205
